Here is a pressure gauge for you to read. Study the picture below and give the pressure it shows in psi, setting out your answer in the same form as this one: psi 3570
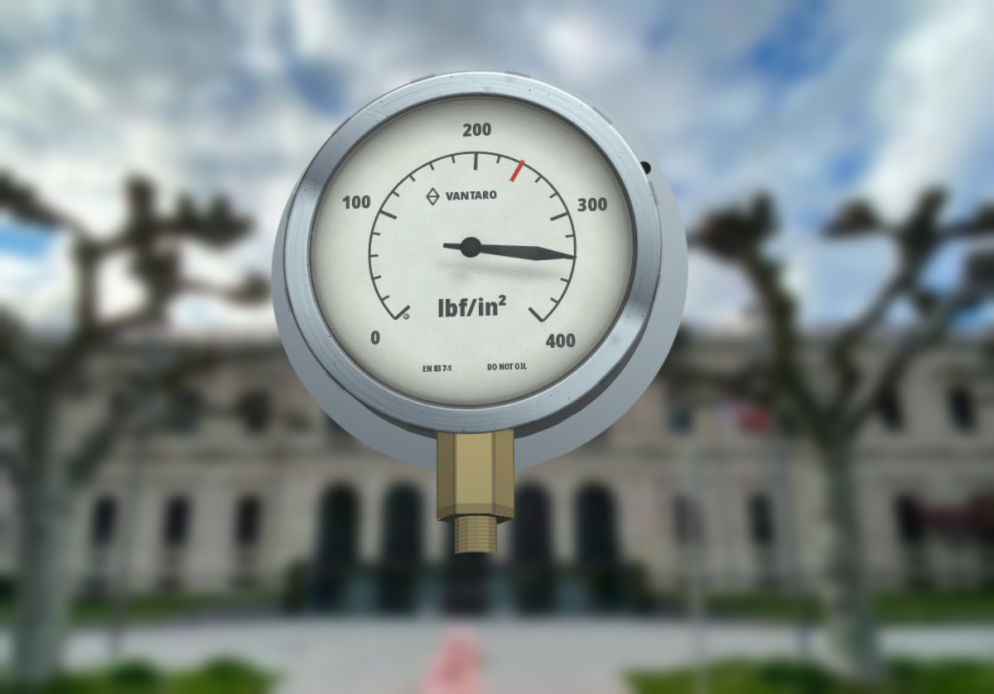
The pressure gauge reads psi 340
